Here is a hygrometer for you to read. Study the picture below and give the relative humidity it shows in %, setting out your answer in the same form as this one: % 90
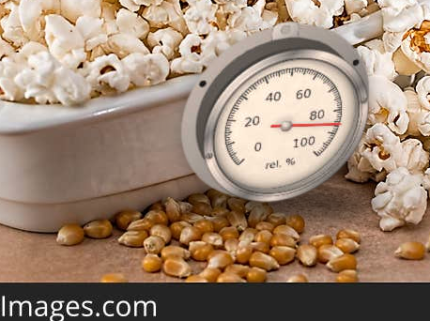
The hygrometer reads % 85
